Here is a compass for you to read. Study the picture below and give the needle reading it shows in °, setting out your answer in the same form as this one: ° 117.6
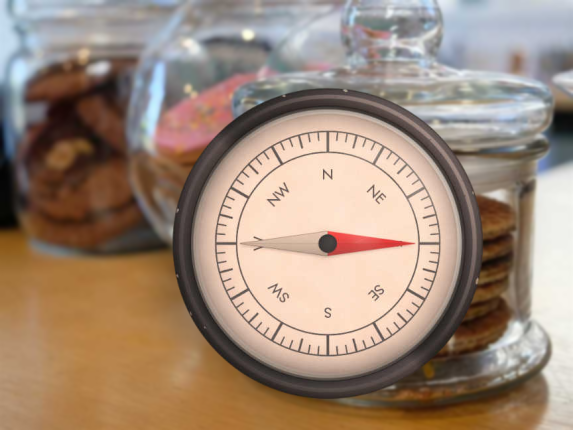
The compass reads ° 90
